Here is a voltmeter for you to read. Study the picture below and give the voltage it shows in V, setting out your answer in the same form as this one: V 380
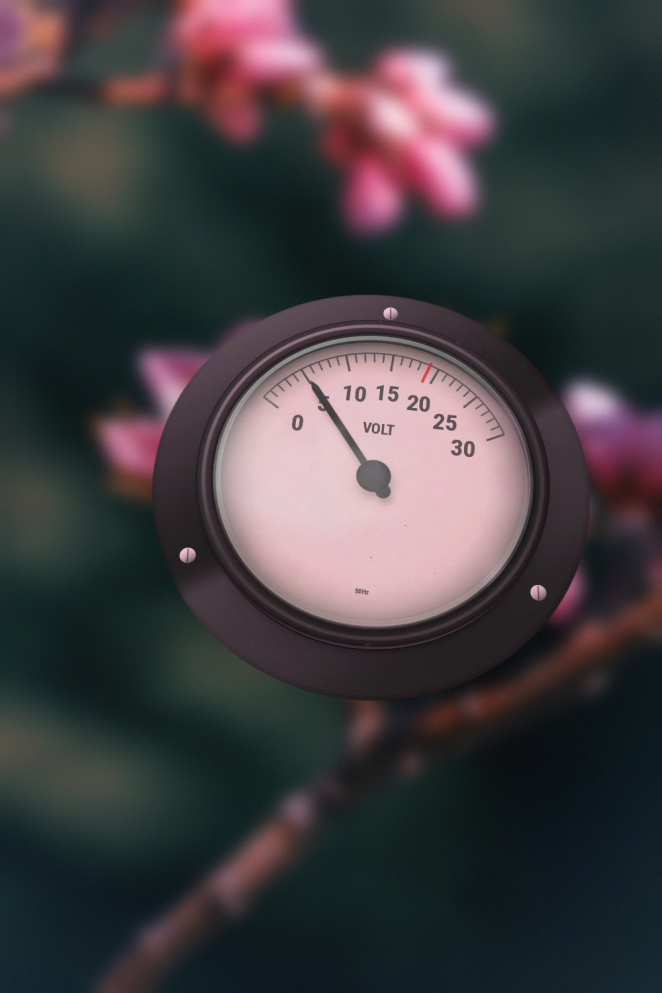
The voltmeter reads V 5
